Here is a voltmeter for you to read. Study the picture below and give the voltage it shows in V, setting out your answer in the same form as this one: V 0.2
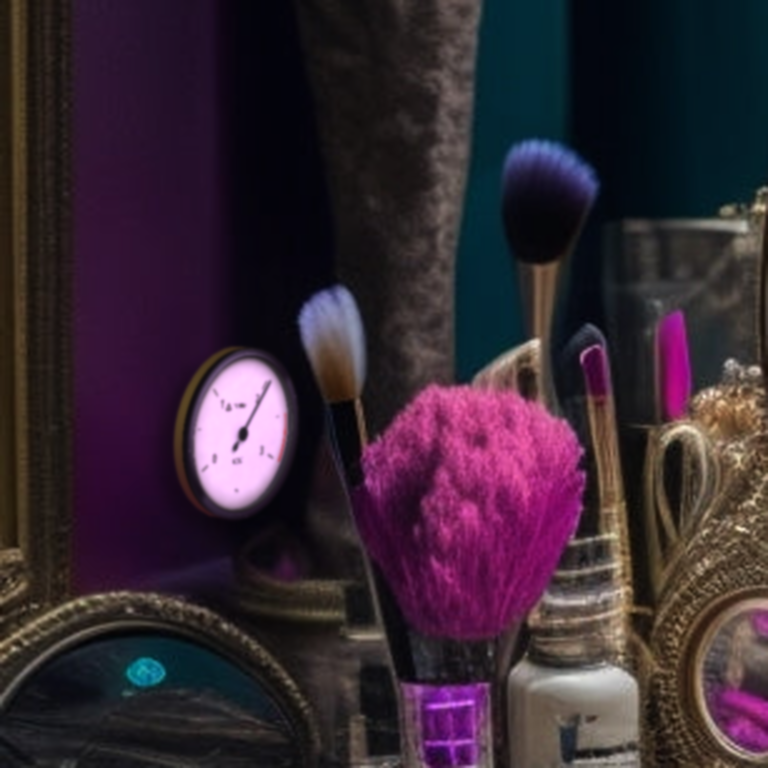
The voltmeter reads V 2
